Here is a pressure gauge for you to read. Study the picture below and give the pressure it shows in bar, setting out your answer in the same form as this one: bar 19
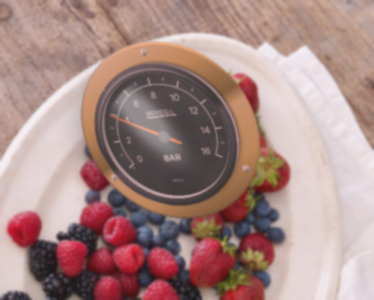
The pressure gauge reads bar 4
